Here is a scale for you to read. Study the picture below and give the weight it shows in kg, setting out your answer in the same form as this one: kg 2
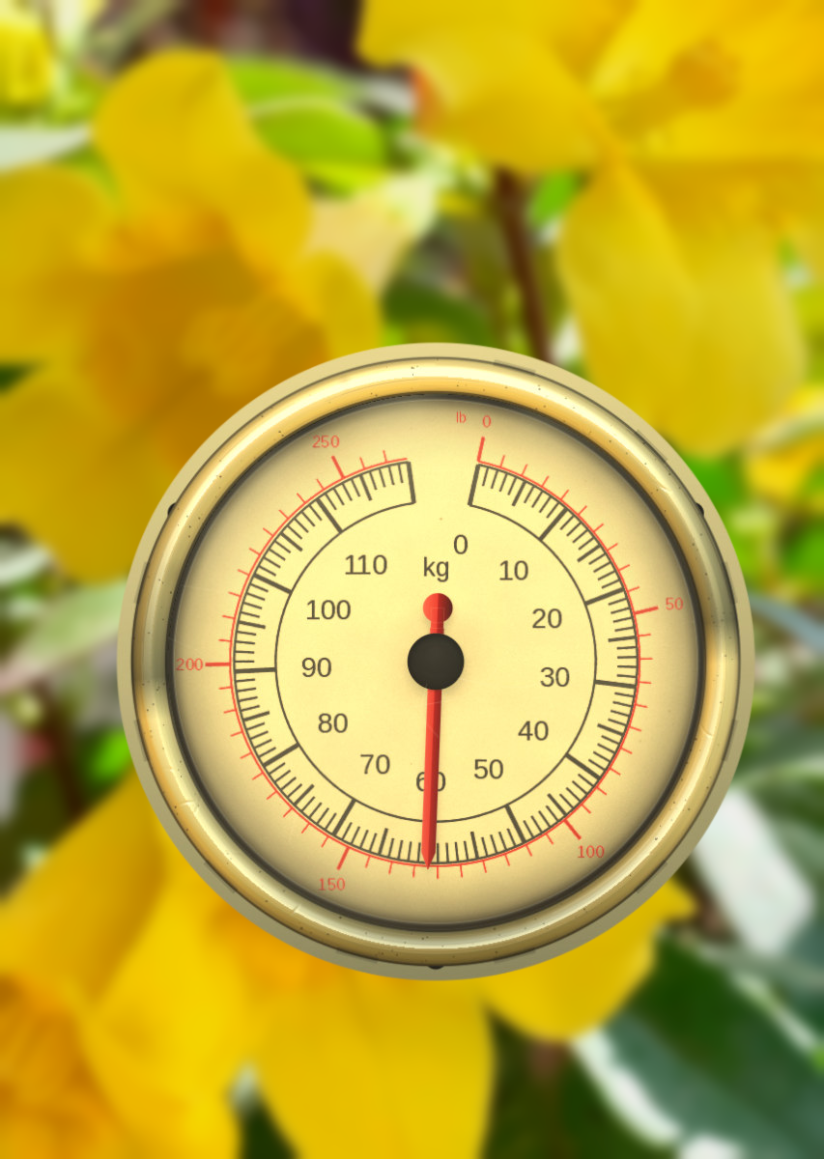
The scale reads kg 60
